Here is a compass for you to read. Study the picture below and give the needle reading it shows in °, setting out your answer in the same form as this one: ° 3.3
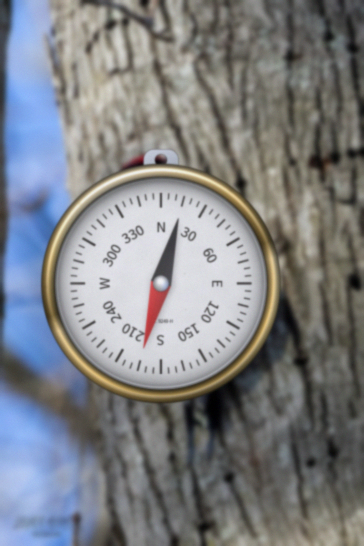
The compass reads ° 195
